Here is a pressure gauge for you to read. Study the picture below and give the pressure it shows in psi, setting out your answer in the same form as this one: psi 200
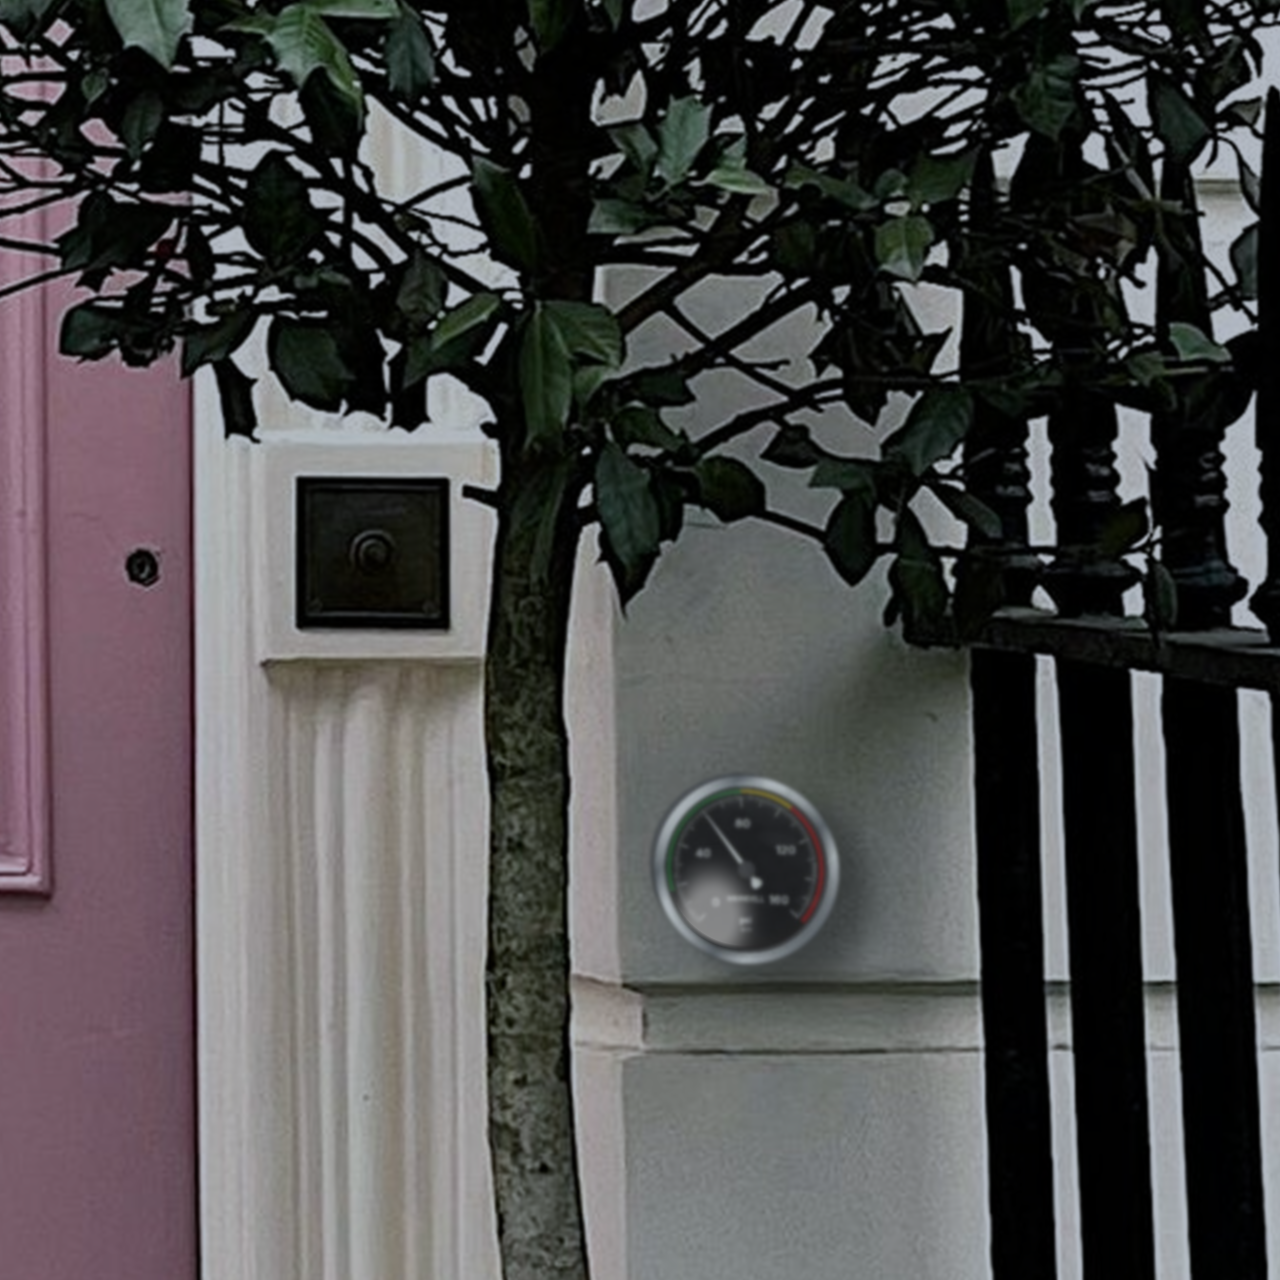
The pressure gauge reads psi 60
